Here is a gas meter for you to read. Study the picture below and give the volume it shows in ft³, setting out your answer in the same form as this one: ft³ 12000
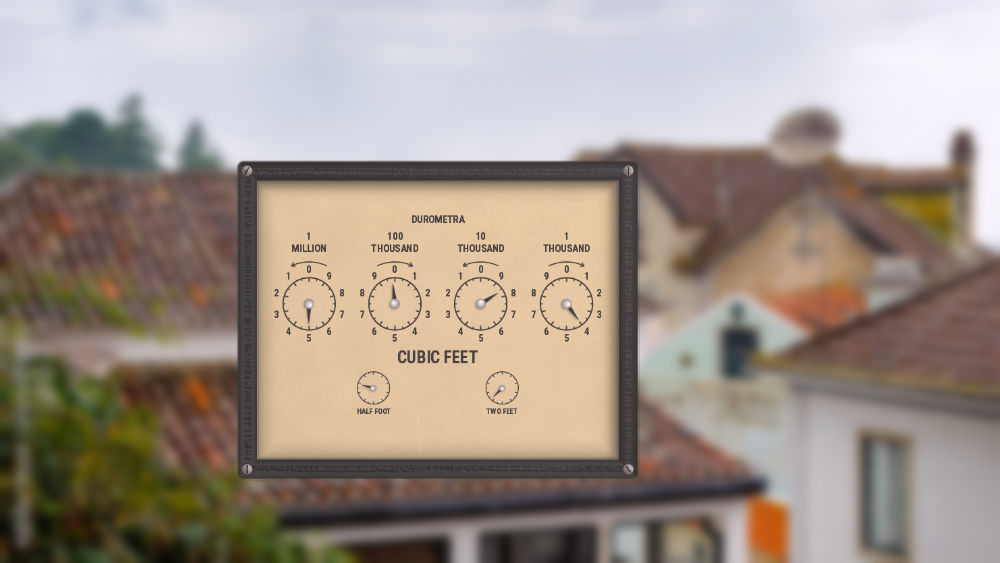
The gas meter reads ft³ 498400
